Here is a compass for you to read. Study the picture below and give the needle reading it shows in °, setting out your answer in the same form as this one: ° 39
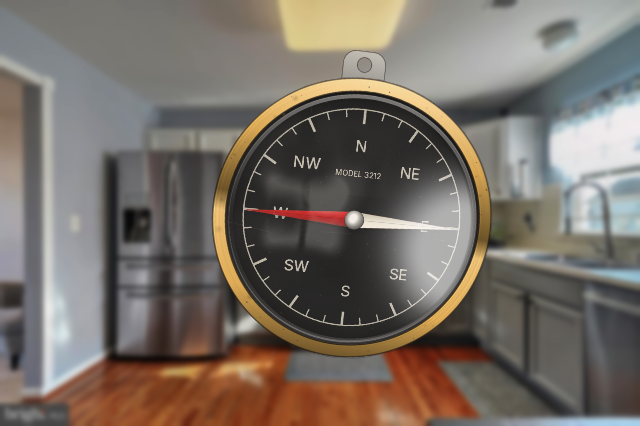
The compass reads ° 270
